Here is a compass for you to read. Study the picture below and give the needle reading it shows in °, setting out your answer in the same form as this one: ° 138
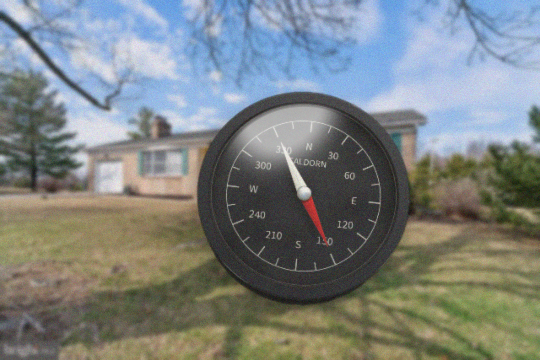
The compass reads ° 150
